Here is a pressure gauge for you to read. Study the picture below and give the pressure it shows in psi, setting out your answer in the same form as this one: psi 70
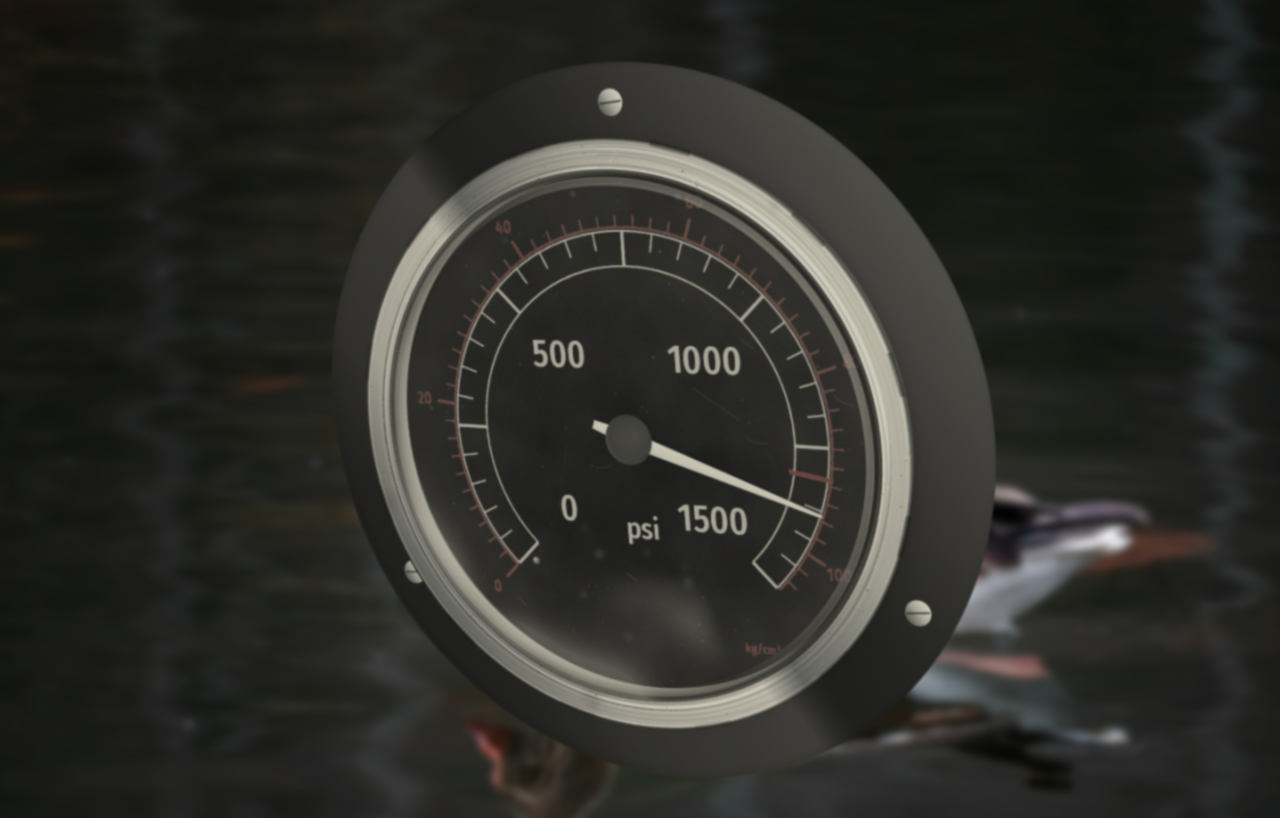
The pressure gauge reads psi 1350
